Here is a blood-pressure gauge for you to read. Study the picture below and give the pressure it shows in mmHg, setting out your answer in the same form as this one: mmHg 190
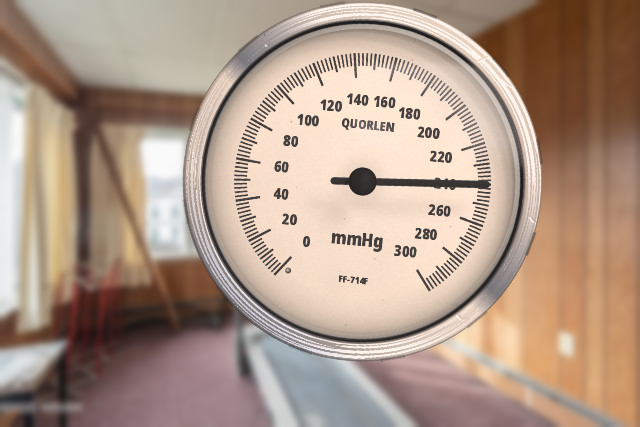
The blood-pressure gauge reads mmHg 240
